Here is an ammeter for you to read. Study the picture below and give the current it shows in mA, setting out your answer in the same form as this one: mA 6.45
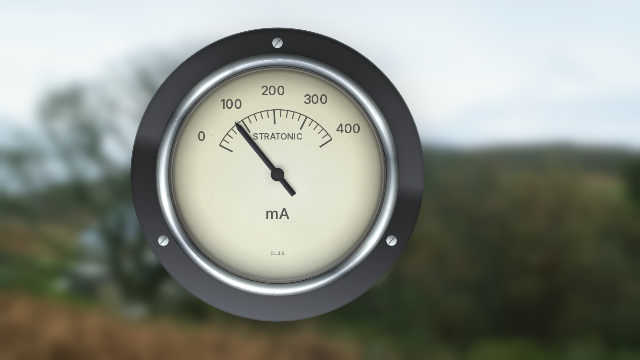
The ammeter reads mA 80
